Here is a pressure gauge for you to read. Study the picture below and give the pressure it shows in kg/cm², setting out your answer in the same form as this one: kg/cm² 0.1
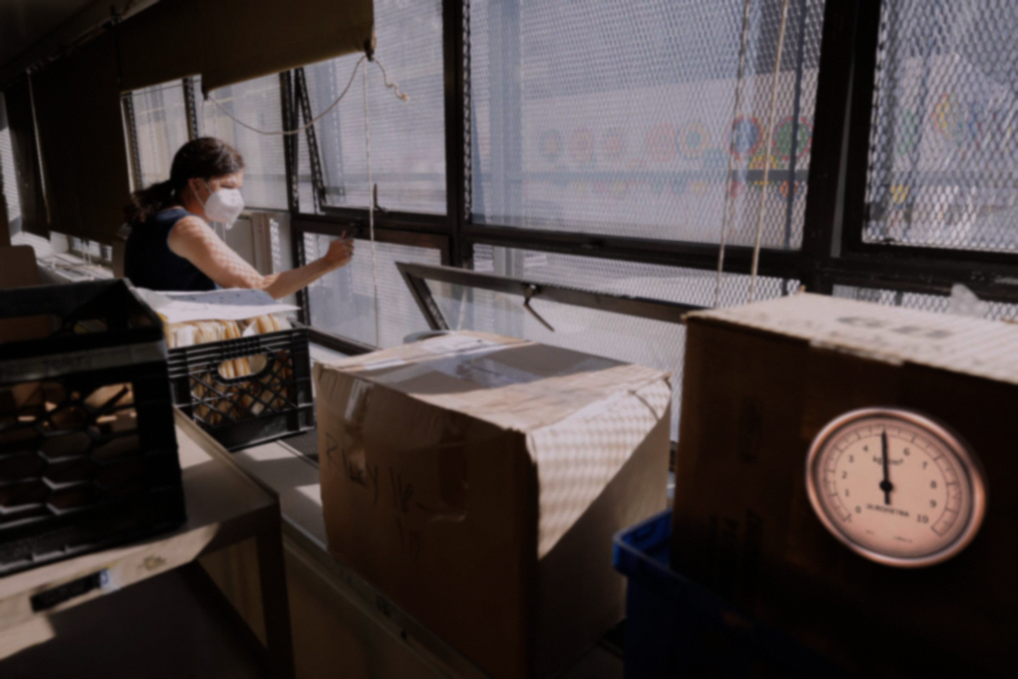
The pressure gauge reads kg/cm² 5
